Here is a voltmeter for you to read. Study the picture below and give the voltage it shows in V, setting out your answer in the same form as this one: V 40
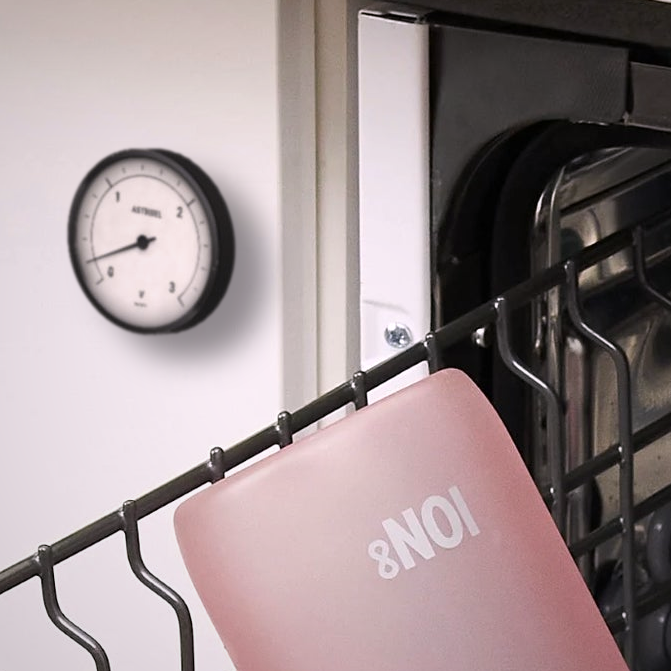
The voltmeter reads V 0.2
